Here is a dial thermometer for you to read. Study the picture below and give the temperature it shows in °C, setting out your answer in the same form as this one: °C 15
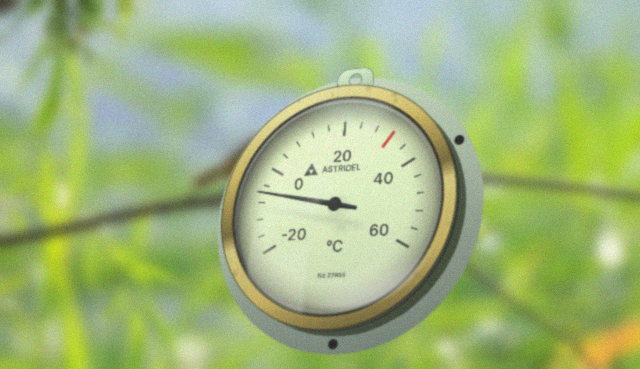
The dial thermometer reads °C -6
